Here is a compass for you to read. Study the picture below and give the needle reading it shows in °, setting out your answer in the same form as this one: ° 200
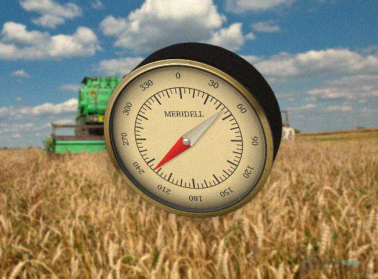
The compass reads ° 230
